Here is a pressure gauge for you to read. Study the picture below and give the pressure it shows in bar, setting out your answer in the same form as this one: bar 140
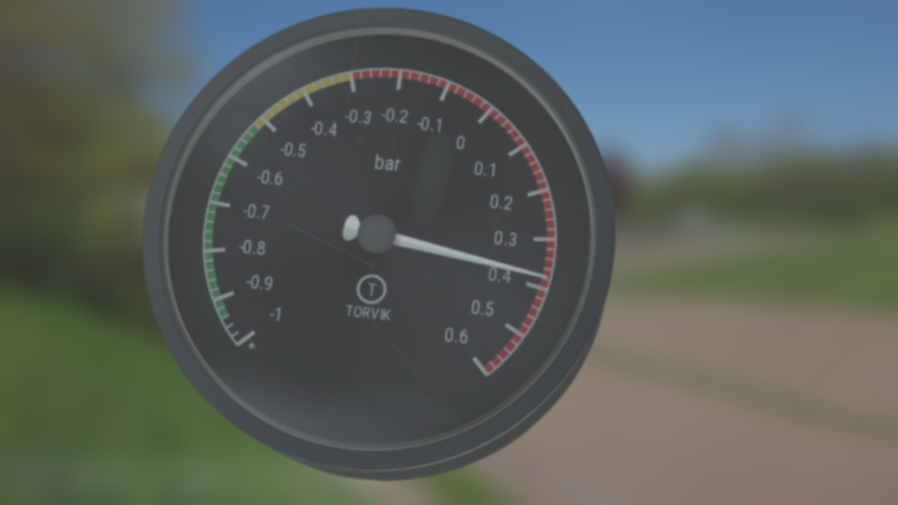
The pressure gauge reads bar 0.38
